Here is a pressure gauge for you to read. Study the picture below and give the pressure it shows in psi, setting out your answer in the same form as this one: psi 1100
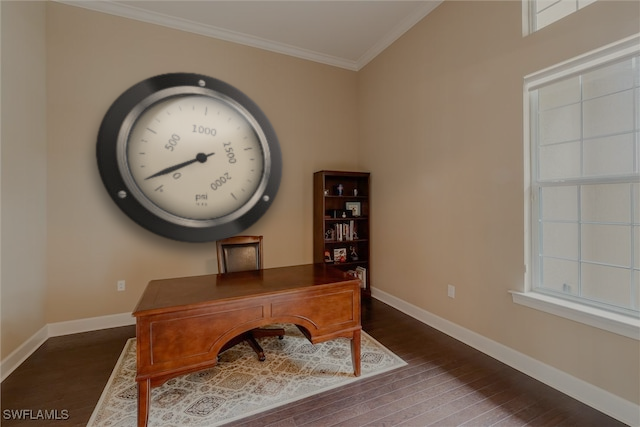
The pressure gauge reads psi 100
